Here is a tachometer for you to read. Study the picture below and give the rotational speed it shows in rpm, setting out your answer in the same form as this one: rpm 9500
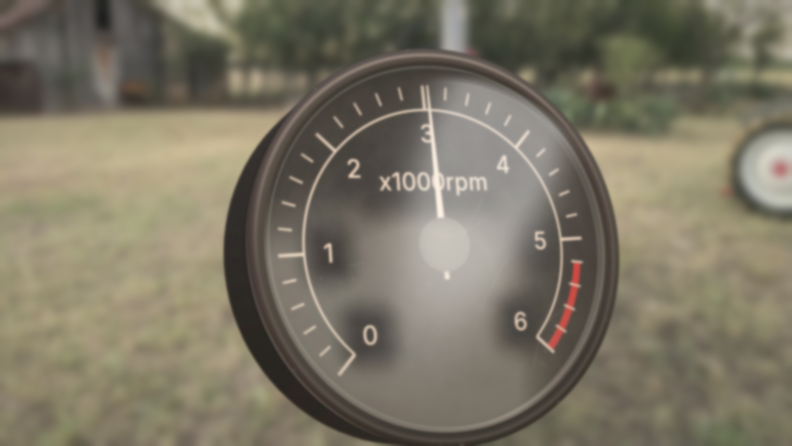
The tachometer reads rpm 3000
